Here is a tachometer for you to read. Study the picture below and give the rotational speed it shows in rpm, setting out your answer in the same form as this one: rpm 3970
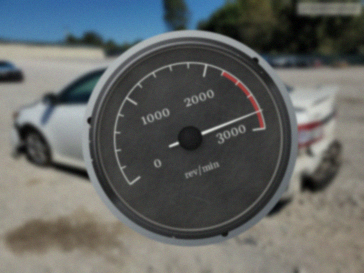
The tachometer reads rpm 2800
